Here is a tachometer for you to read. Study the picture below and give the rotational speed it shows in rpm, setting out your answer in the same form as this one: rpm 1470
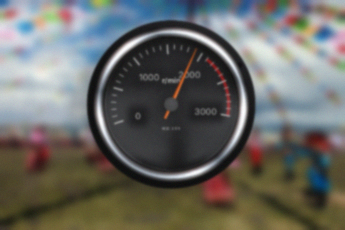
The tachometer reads rpm 1900
